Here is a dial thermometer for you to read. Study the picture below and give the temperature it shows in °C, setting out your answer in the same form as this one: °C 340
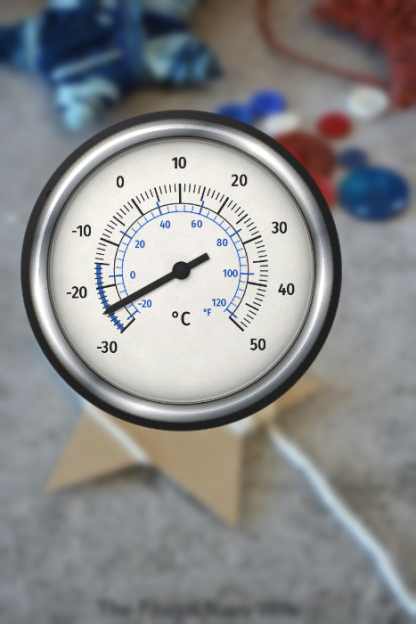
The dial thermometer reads °C -25
